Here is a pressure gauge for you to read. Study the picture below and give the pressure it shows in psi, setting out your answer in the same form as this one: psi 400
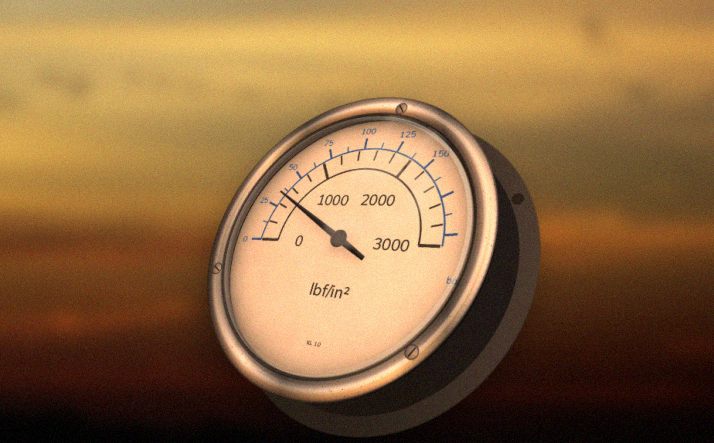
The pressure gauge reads psi 500
